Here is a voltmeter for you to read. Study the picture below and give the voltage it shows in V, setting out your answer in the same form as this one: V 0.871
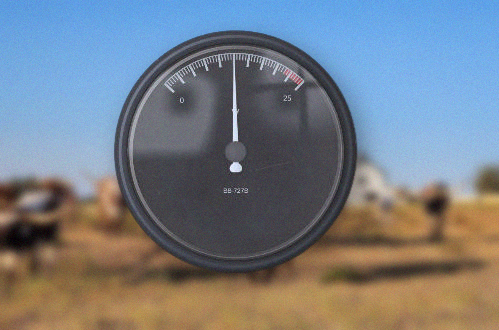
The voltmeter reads V 12.5
